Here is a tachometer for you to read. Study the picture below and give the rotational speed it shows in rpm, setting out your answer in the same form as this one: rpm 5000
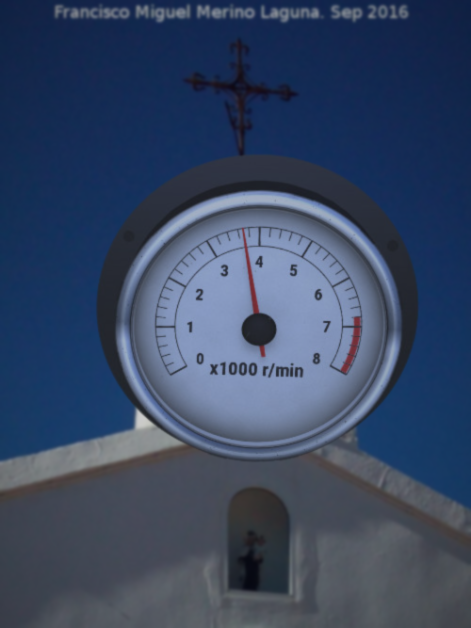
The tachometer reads rpm 3700
